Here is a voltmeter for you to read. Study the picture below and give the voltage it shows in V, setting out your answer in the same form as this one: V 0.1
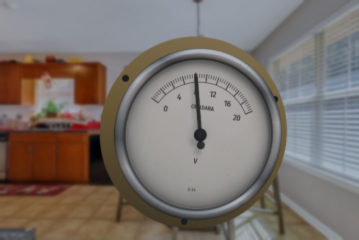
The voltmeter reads V 8
